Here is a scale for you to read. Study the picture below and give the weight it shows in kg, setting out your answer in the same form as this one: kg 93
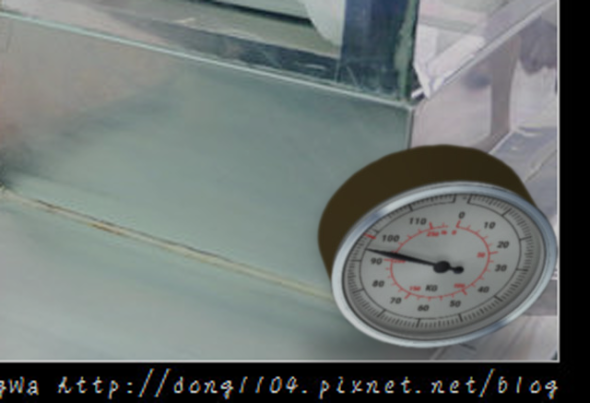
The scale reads kg 95
